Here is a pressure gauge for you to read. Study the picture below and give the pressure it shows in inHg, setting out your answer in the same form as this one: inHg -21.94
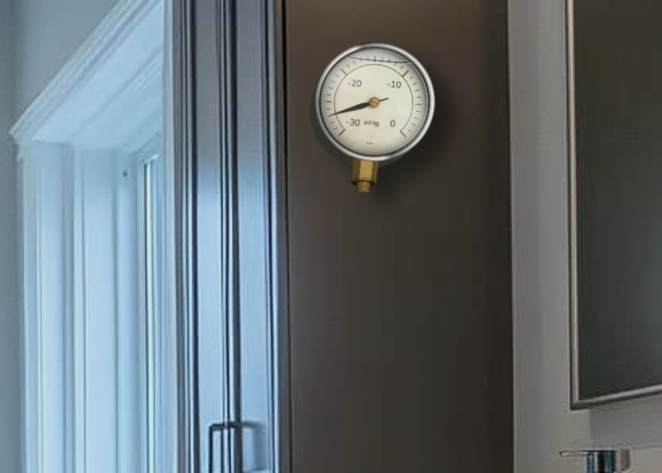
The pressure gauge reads inHg -27
